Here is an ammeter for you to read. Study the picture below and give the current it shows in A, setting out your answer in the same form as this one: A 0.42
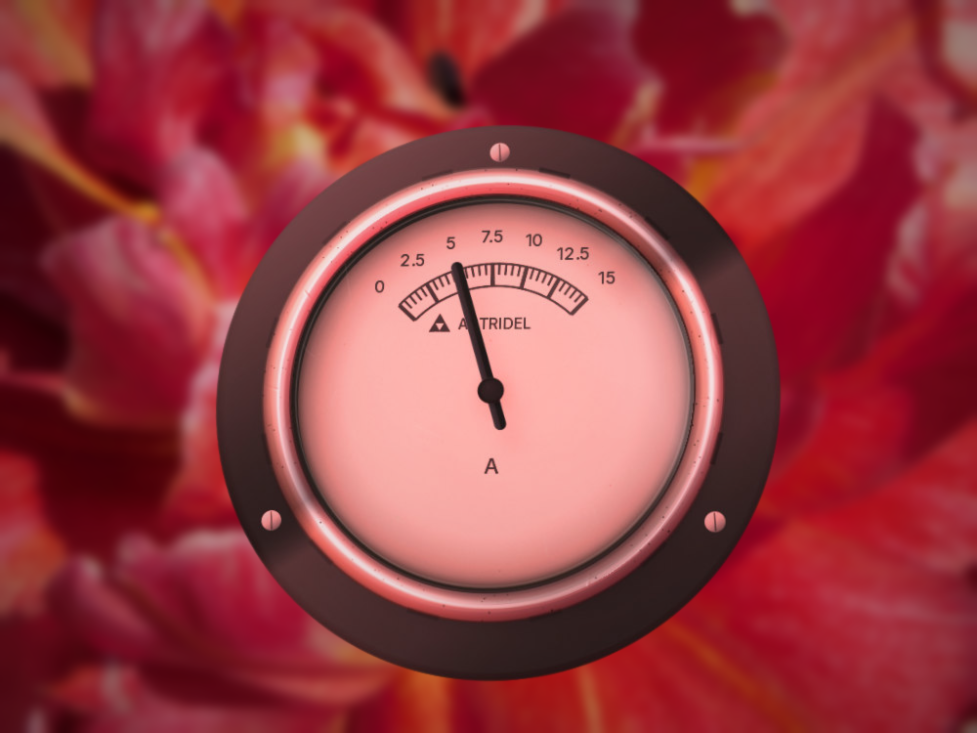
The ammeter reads A 5
